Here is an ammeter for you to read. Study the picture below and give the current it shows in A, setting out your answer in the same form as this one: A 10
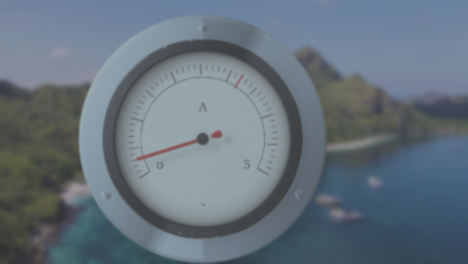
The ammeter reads A 0.3
